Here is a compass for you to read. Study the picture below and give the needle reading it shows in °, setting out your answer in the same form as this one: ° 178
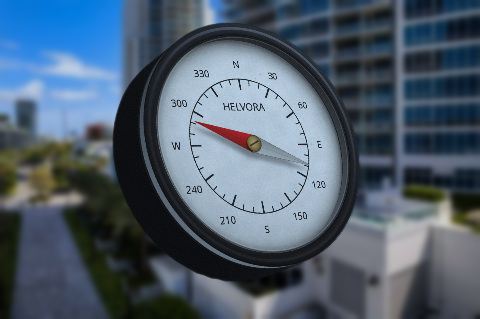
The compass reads ° 290
